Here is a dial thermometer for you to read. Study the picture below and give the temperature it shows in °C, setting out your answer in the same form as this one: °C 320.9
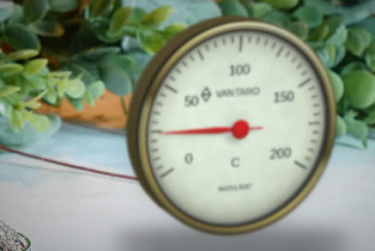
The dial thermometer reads °C 25
